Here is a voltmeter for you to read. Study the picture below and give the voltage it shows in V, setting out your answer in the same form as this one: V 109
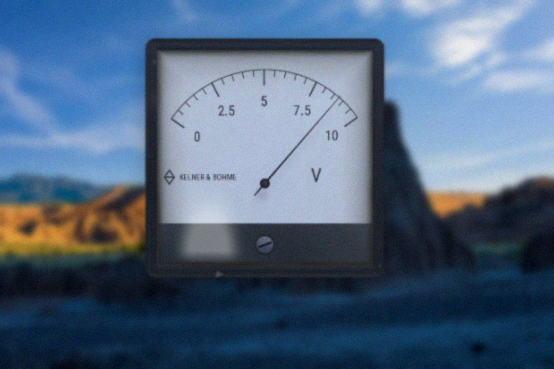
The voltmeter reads V 8.75
